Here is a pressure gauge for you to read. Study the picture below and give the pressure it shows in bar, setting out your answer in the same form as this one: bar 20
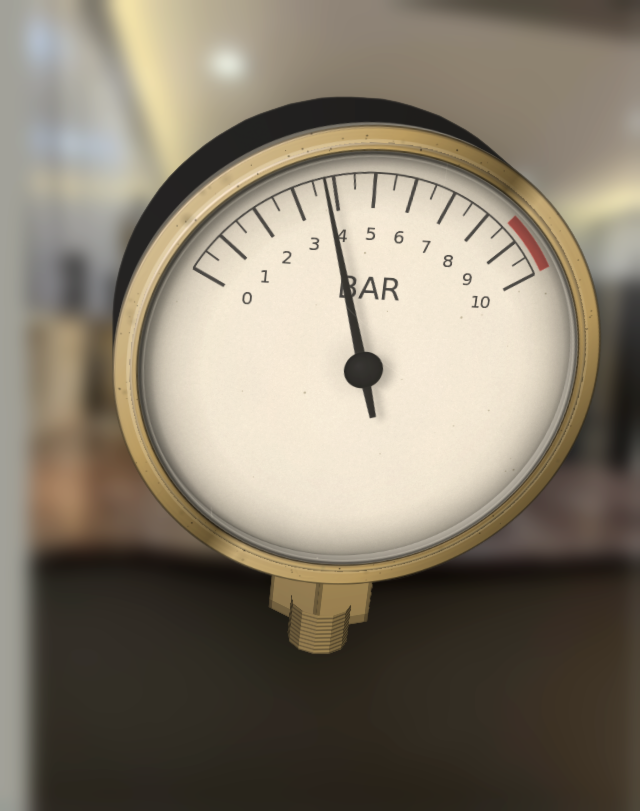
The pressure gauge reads bar 3.75
